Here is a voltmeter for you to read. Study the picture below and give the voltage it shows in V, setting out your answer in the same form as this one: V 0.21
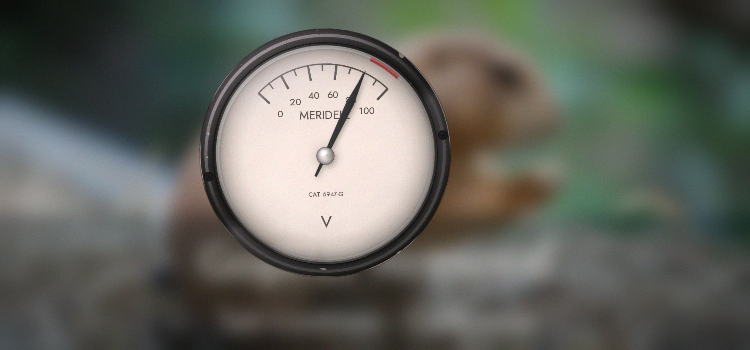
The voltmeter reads V 80
